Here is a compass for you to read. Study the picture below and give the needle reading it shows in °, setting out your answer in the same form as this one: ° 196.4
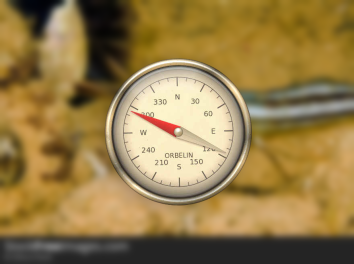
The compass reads ° 295
